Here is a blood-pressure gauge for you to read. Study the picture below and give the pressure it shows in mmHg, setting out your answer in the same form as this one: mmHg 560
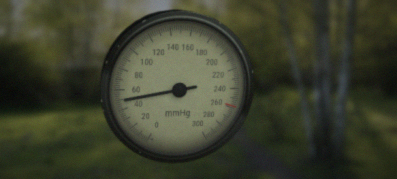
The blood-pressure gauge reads mmHg 50
